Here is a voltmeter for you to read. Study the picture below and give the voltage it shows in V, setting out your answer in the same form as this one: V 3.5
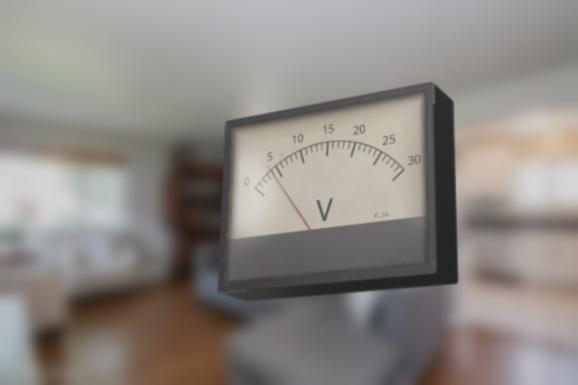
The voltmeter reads V 4
